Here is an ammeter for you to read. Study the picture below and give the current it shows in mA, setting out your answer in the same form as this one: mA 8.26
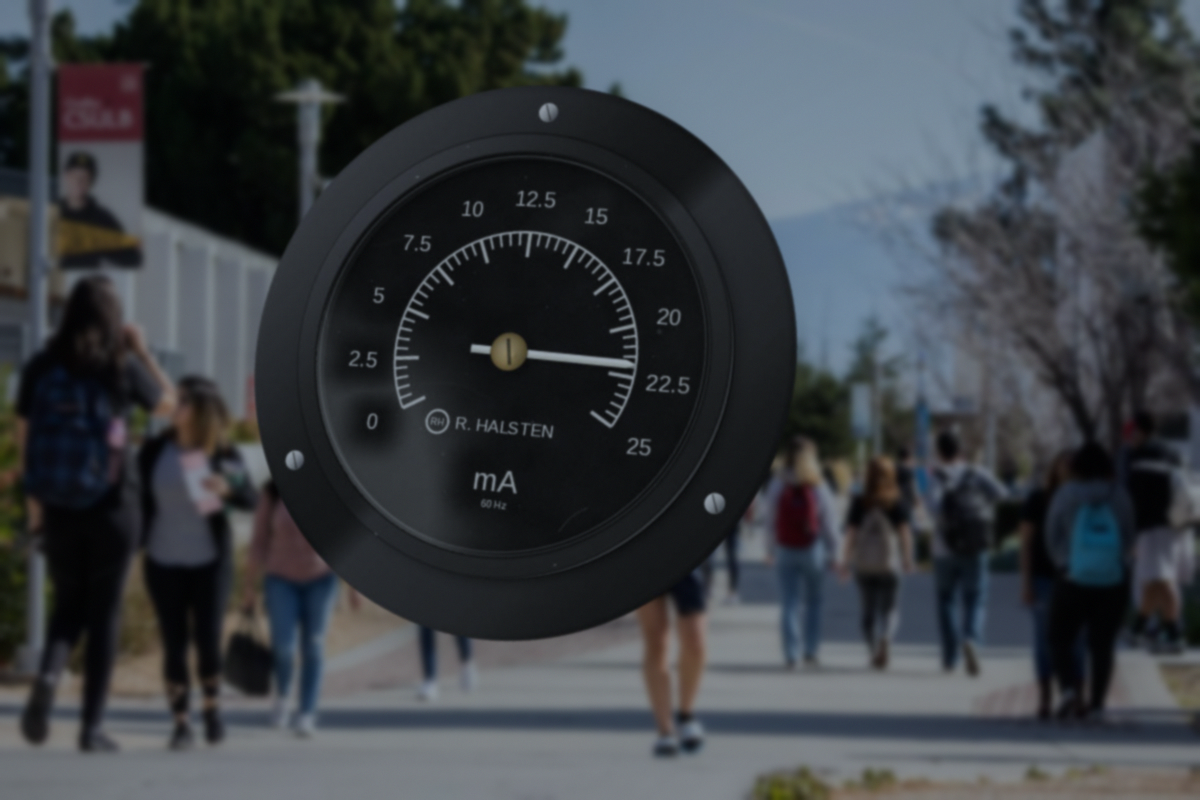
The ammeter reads mA 22
